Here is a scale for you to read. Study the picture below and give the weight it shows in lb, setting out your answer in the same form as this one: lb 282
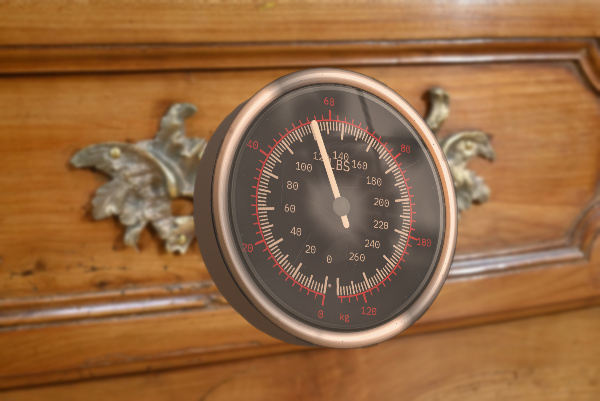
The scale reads lb 120
